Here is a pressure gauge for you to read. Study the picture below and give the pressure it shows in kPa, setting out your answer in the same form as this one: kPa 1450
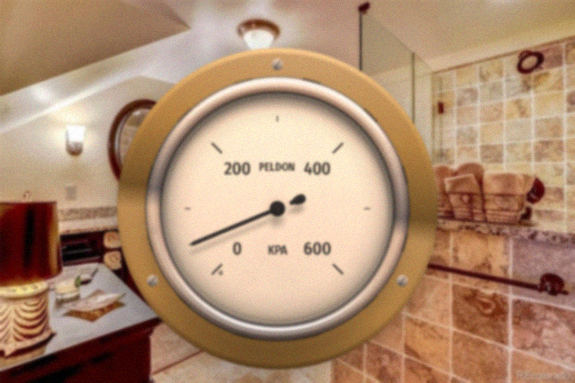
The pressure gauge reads kPa 50
